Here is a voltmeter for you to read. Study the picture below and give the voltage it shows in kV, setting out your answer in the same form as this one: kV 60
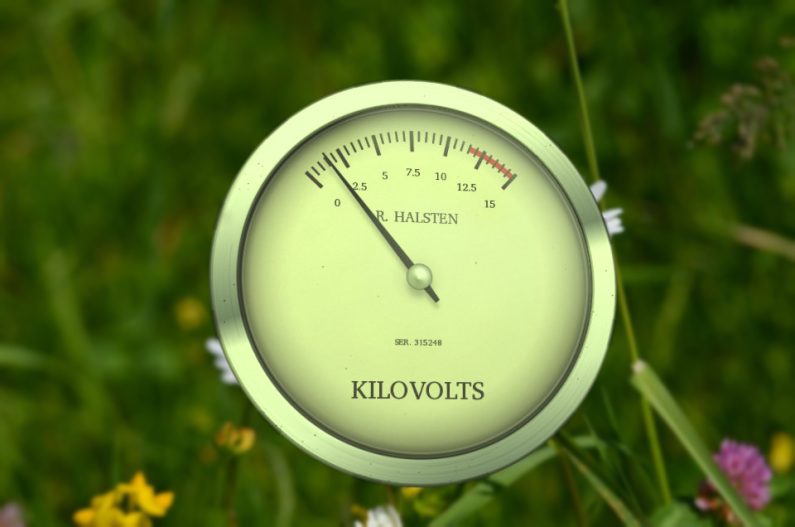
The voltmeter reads kV 1.5
